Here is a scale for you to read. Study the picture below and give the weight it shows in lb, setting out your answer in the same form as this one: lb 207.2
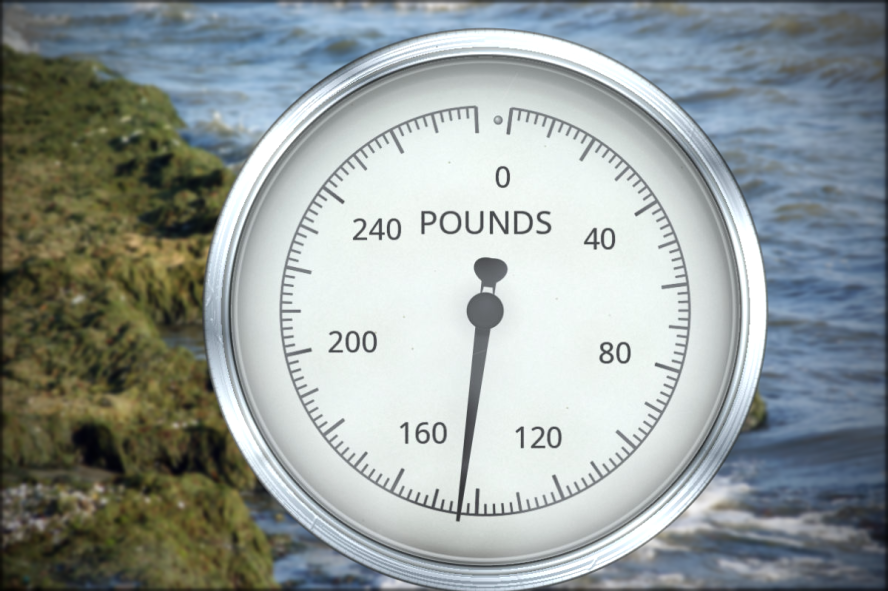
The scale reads lb 144
